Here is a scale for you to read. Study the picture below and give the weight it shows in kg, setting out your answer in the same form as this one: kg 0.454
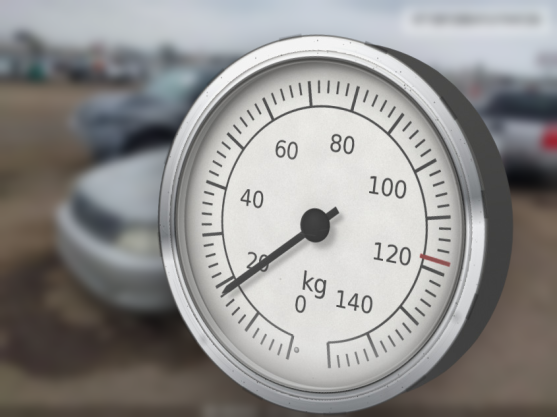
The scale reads kg 18
